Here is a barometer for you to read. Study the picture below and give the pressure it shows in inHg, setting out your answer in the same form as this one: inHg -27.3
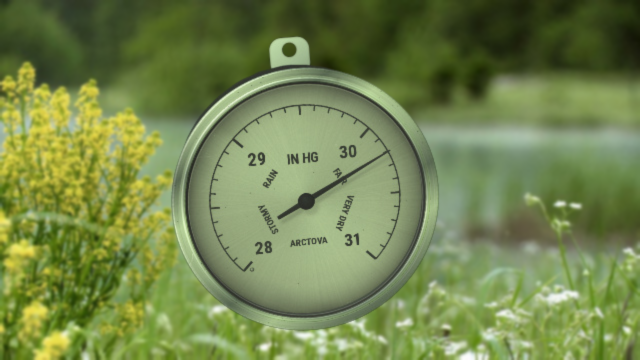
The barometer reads inHg 30.2
